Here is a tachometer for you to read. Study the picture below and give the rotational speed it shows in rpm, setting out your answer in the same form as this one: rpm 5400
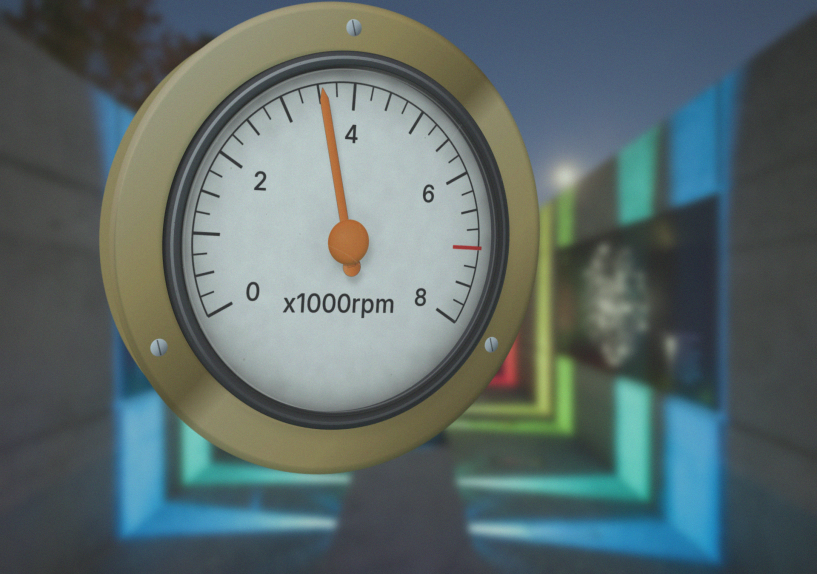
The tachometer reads rpm 3500
